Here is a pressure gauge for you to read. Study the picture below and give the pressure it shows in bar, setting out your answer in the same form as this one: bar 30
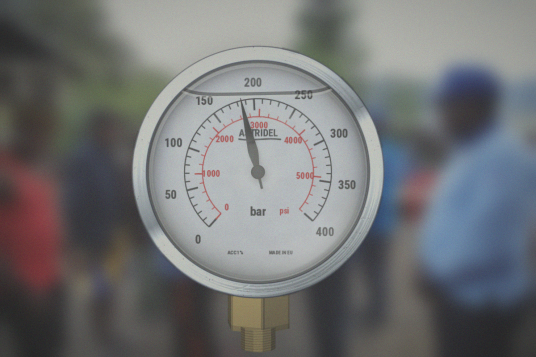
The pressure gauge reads bar 185
